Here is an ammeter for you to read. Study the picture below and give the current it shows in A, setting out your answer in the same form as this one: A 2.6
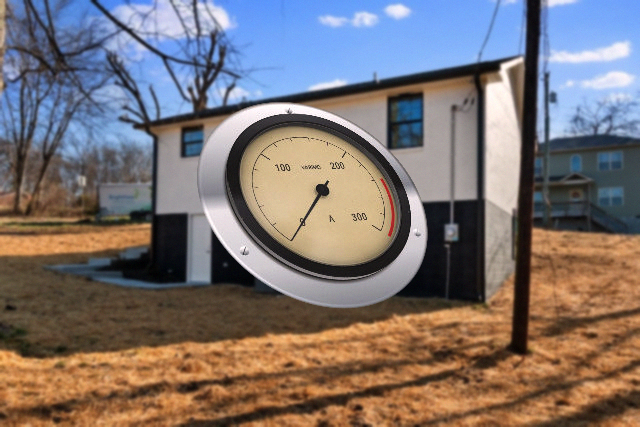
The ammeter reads A 0
